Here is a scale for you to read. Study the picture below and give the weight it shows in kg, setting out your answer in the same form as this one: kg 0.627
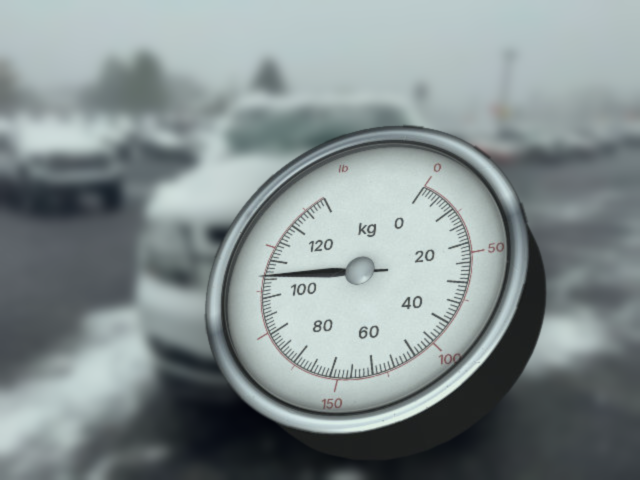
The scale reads kg 105
